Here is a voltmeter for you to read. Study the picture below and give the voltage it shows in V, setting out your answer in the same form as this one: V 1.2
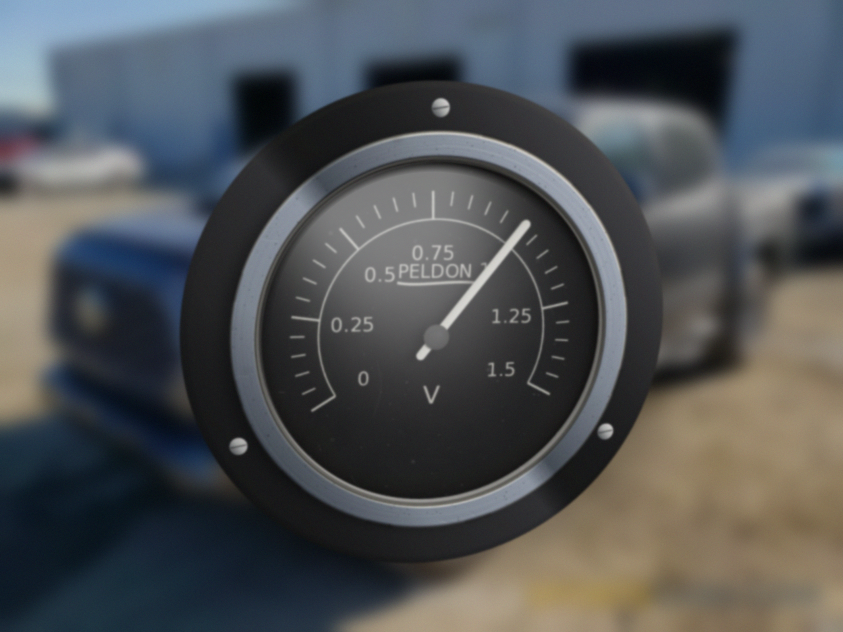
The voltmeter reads V 1
